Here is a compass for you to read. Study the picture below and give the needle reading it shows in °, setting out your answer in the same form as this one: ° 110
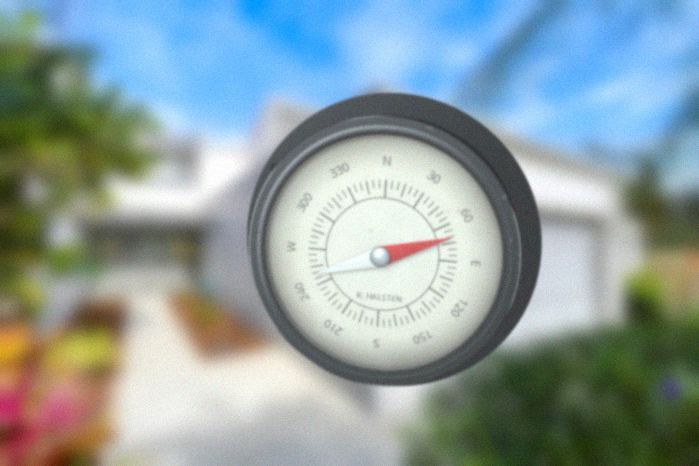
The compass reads ° 70
